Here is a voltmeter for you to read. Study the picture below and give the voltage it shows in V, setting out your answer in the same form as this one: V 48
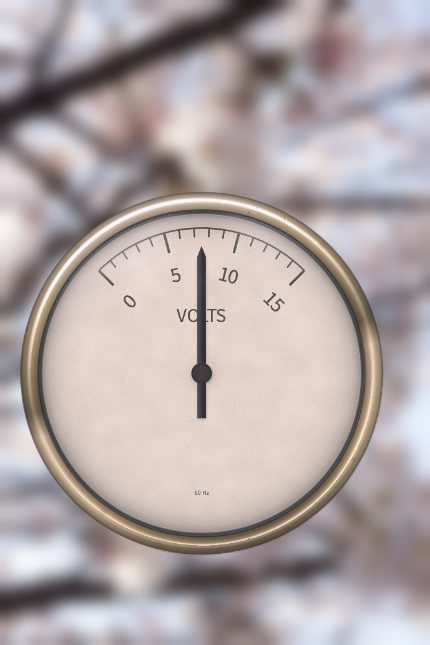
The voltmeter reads V 7.5
